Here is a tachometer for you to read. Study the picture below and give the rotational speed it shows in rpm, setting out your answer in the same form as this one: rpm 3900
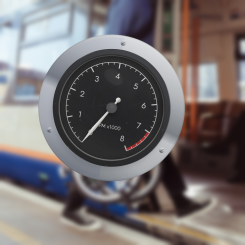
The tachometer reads rpm 0
